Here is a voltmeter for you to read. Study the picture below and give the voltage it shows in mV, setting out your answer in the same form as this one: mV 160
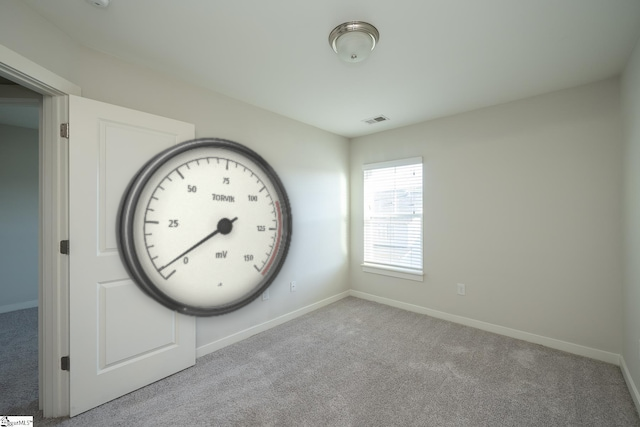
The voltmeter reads mV 5
